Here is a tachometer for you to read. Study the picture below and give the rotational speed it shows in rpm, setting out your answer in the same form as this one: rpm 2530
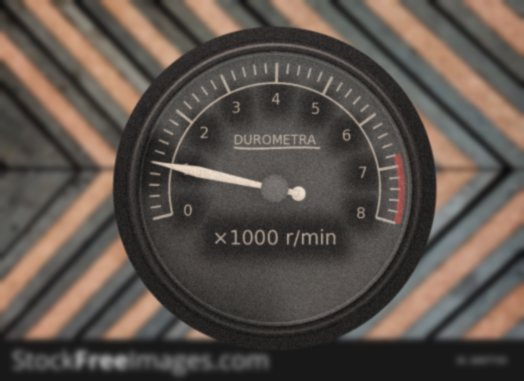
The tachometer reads rpm 1000
